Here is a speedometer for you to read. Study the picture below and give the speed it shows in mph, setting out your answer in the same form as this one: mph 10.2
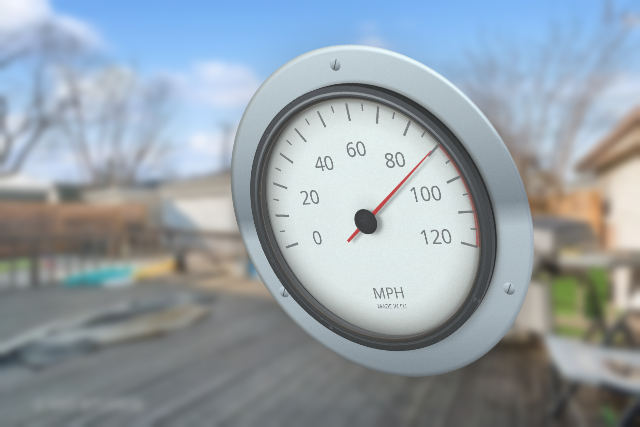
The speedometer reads mph 90
